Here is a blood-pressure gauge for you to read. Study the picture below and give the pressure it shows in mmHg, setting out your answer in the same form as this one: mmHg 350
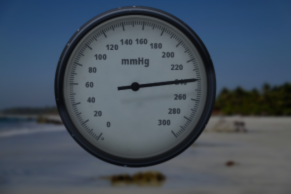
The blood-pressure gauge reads mmHg 240
